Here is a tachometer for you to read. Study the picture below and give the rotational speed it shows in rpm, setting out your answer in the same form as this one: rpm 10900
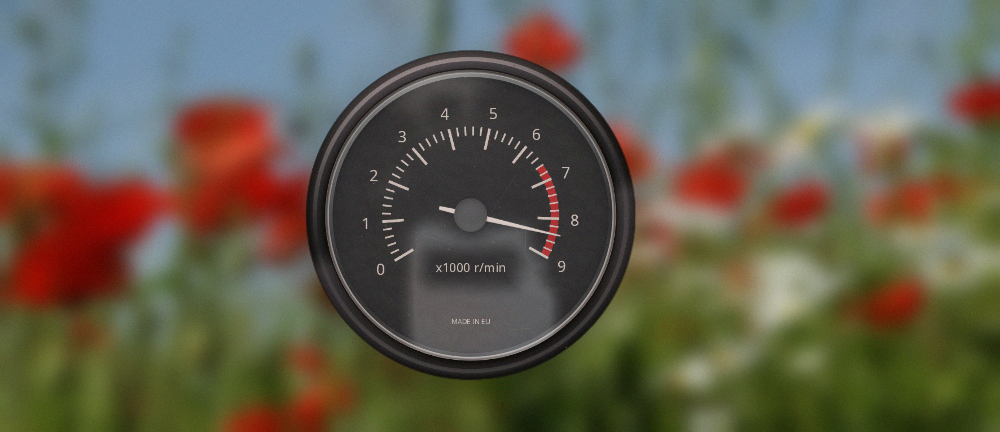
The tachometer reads rpm 8400
